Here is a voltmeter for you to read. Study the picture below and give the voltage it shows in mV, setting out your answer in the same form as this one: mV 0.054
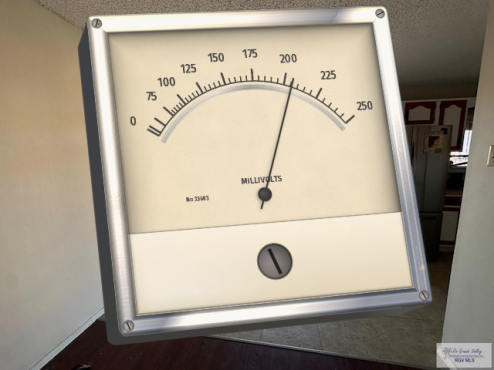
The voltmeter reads mV 205
